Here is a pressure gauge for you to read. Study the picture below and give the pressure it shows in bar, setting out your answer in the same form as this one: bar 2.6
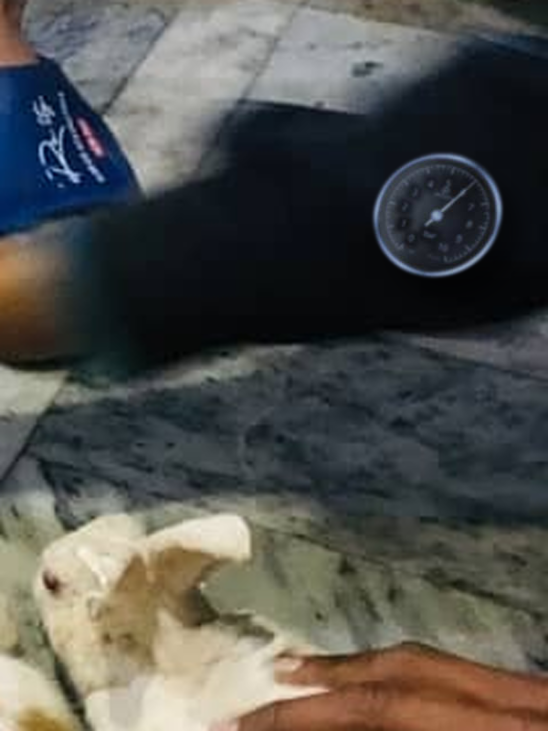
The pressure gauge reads bar 6
